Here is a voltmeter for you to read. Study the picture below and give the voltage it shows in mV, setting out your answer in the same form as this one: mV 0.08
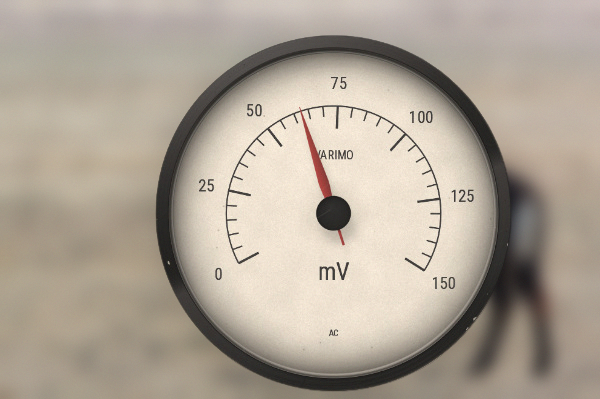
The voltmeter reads mV 62.5
